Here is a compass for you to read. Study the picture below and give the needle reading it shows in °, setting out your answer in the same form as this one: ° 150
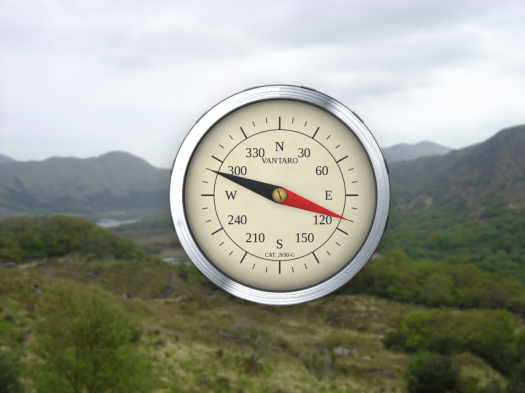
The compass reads ° 110
